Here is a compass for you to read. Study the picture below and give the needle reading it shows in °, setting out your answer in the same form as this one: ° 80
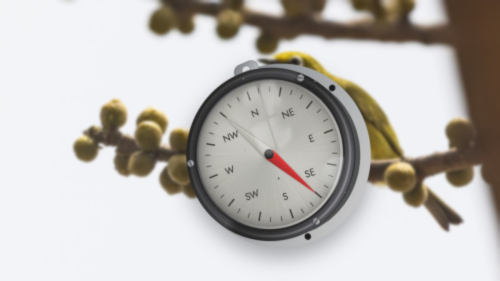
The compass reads ° 150
